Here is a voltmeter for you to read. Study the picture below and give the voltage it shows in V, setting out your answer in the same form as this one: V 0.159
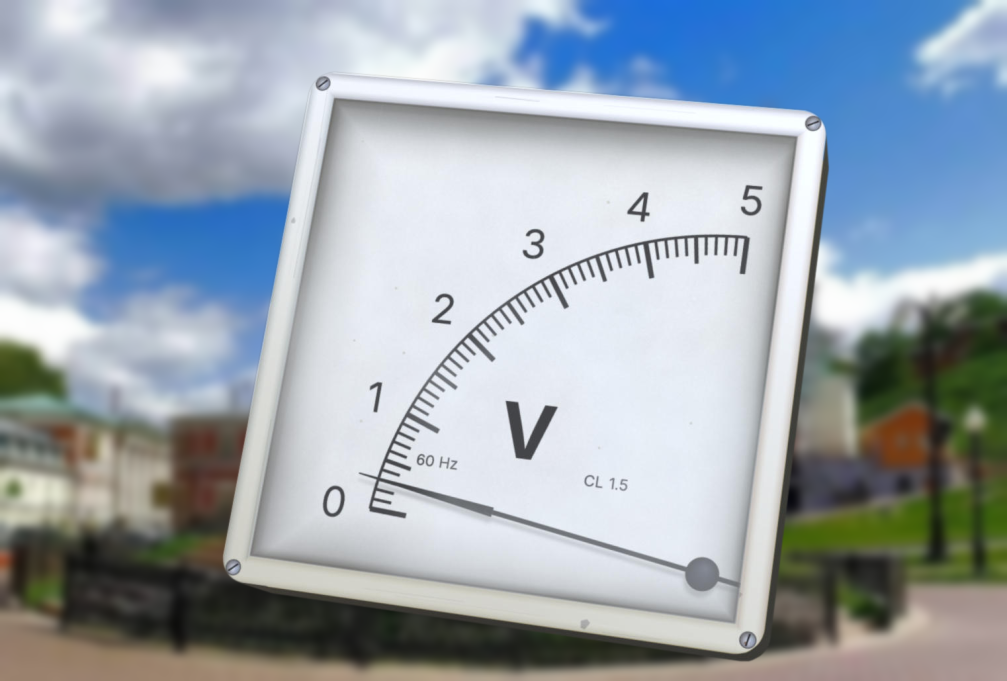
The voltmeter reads V 0.3
